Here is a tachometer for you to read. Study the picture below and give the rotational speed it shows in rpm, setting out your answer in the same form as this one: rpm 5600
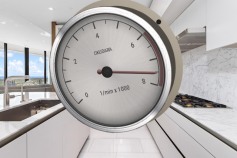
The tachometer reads rpm 7500
